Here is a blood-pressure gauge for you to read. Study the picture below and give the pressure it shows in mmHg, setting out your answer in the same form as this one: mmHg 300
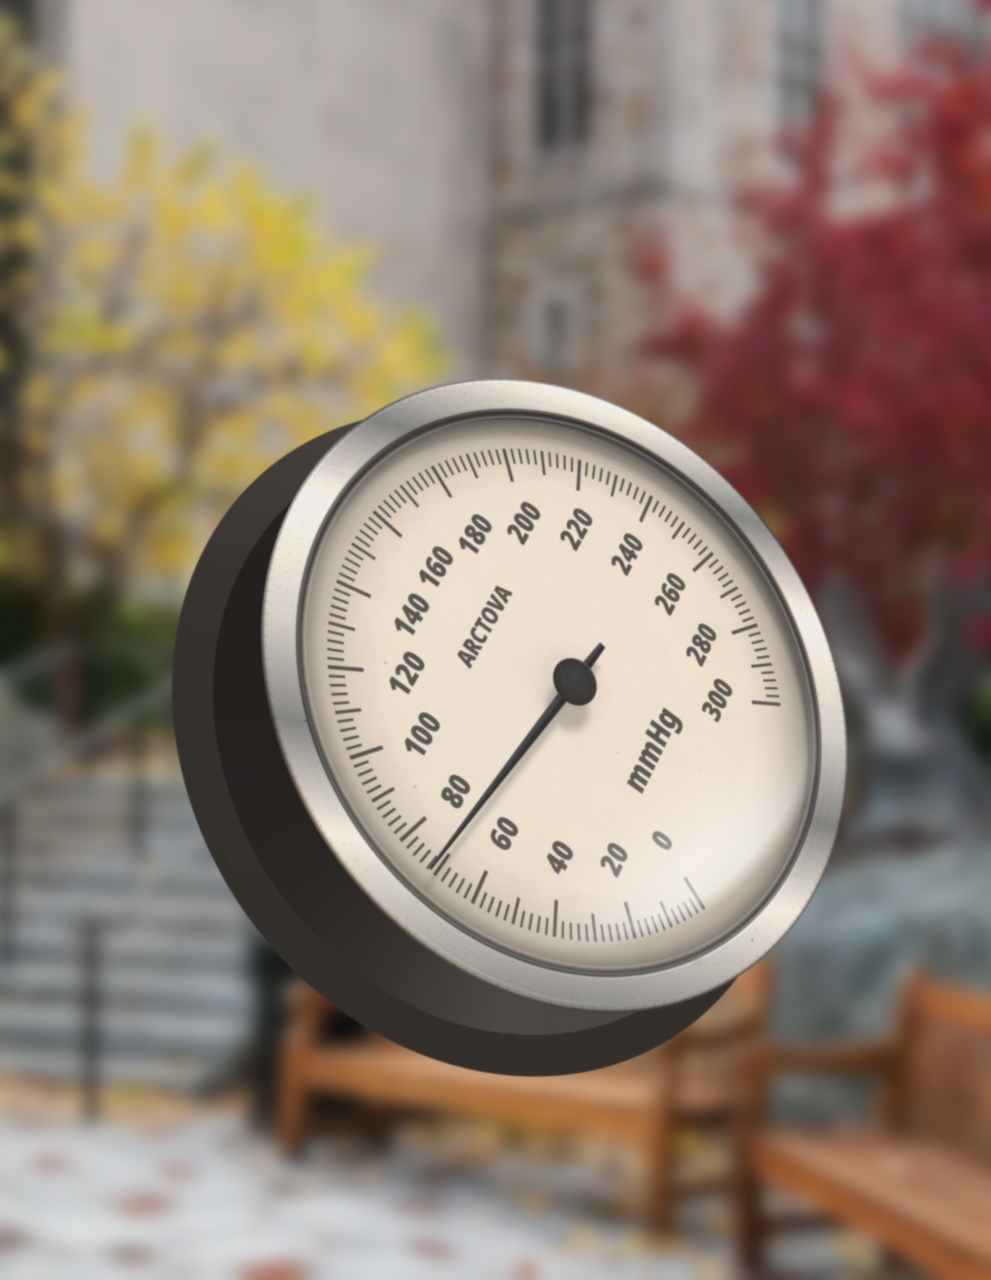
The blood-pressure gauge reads mmHg 72
